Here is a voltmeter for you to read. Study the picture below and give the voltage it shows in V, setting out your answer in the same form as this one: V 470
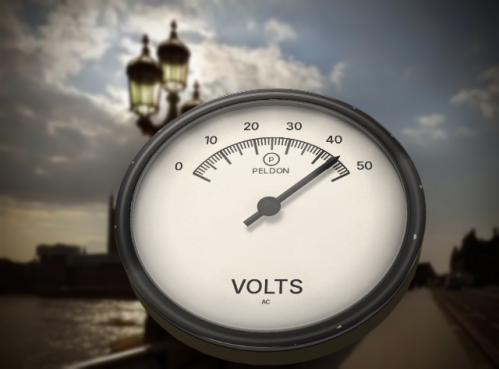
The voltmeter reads V 45
